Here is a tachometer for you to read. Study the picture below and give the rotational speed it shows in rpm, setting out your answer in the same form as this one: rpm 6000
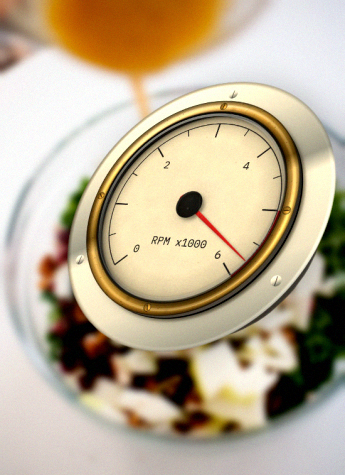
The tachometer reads rpm 5750
